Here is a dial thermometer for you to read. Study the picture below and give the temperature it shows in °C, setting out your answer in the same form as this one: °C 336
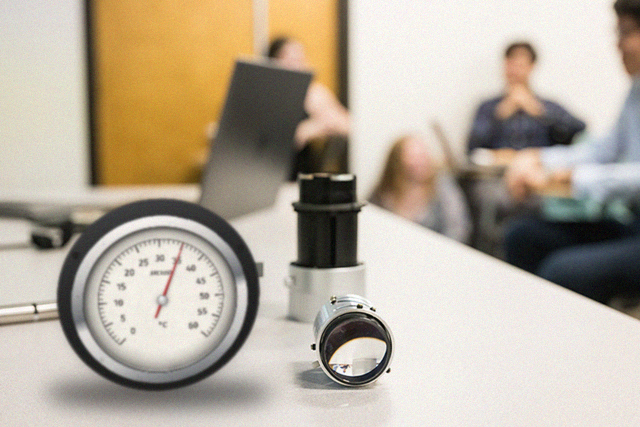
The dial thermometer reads °C 35
